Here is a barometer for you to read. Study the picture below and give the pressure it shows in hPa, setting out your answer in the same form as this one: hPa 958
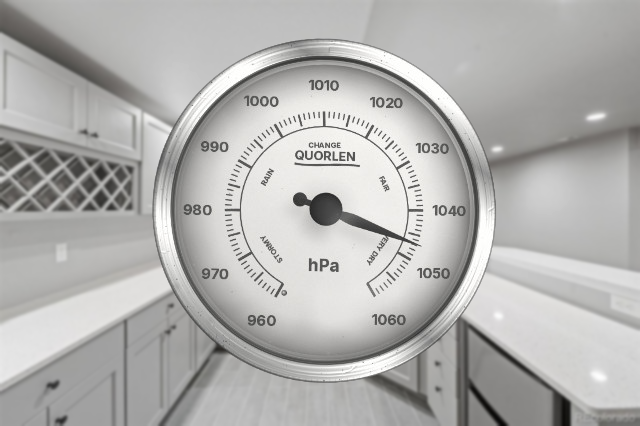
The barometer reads hPa 1047
